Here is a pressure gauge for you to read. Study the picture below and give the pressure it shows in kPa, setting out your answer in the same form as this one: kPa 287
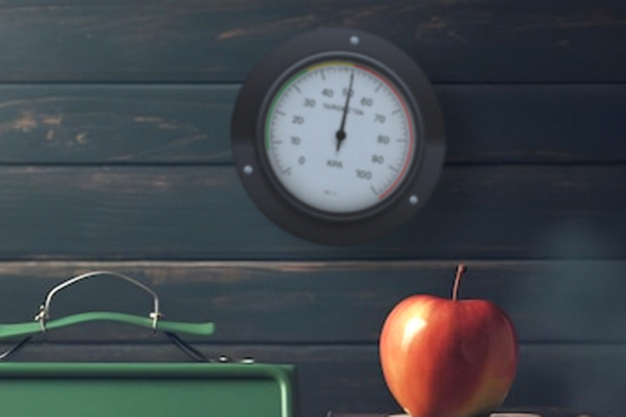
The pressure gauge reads kPa 50
